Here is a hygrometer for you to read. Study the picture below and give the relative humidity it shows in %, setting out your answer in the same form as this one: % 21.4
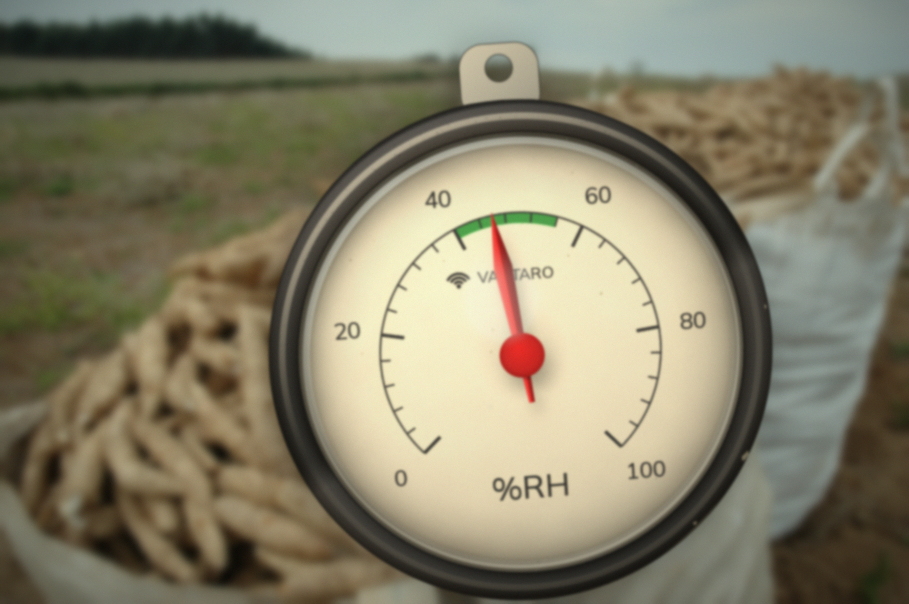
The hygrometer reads % 46
